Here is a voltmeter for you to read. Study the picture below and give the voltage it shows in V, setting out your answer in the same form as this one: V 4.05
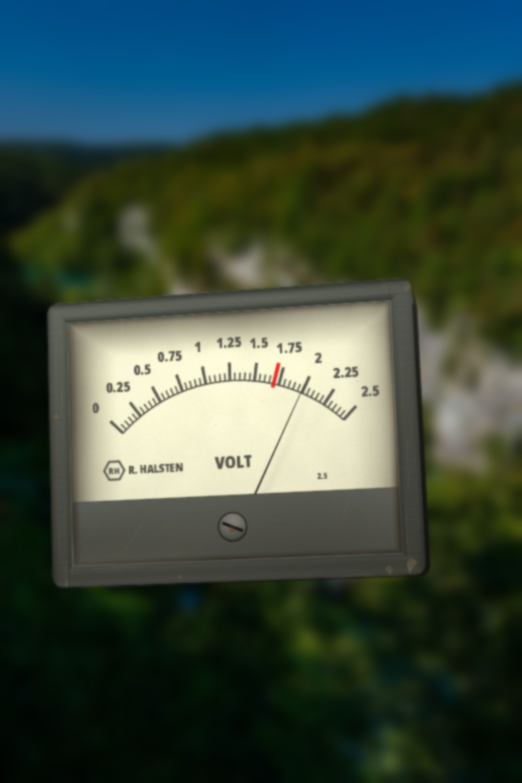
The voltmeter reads V 2
